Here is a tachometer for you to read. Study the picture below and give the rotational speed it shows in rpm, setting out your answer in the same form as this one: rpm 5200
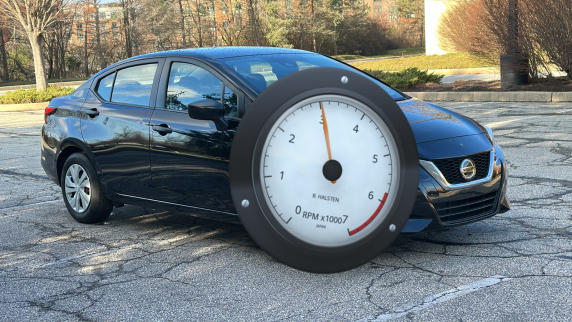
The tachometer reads rpm 3000
